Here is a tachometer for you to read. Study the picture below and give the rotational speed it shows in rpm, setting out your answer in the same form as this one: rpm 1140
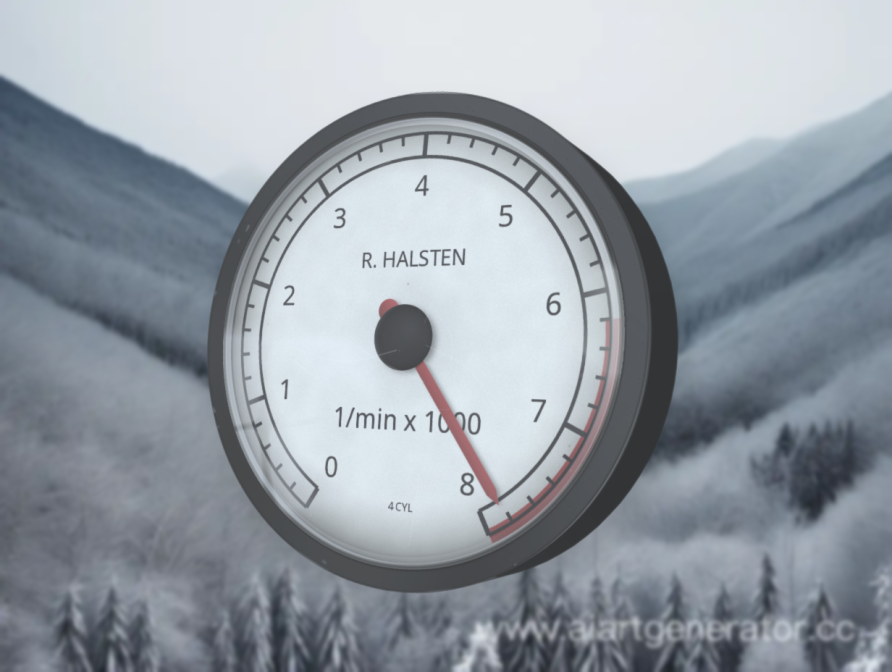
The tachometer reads rpm 7800
